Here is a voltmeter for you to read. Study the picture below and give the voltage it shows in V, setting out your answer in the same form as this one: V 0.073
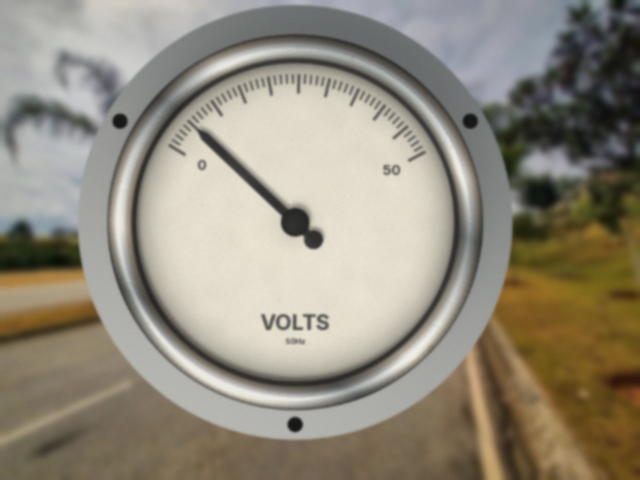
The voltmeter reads V 5
